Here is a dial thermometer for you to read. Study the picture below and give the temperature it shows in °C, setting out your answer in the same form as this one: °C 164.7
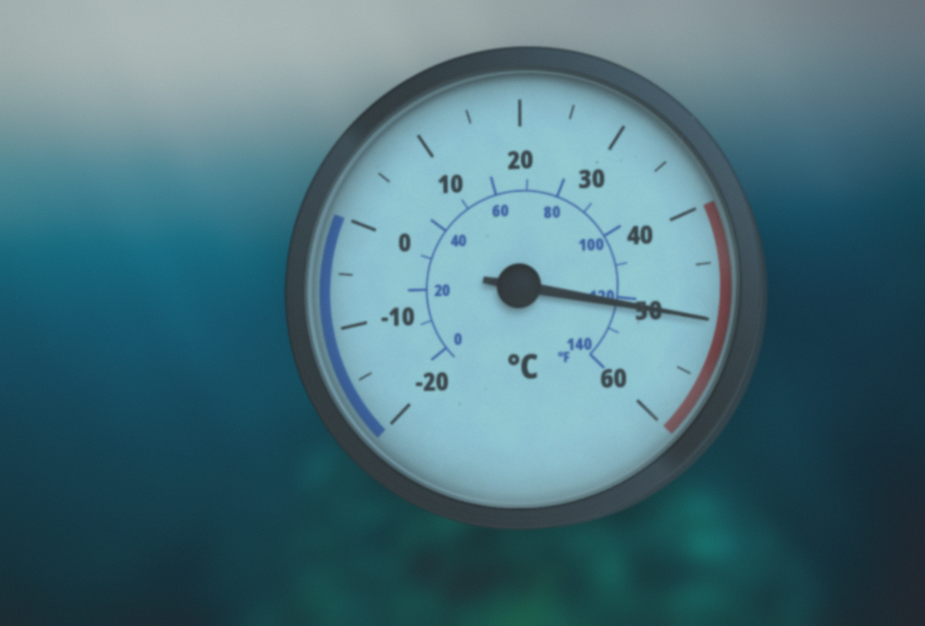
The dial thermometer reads °C 50
